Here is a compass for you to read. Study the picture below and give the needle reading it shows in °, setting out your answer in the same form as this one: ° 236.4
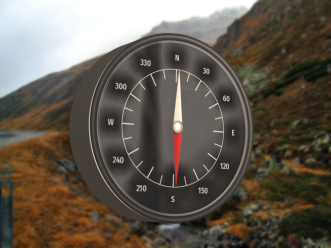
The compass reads ° 180
